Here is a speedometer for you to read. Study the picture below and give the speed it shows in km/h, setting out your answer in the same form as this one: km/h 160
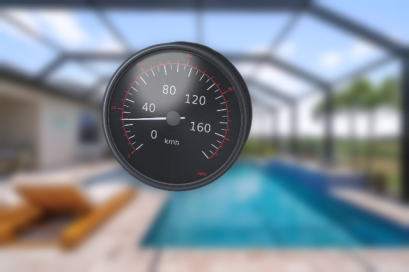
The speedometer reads km/h 25
